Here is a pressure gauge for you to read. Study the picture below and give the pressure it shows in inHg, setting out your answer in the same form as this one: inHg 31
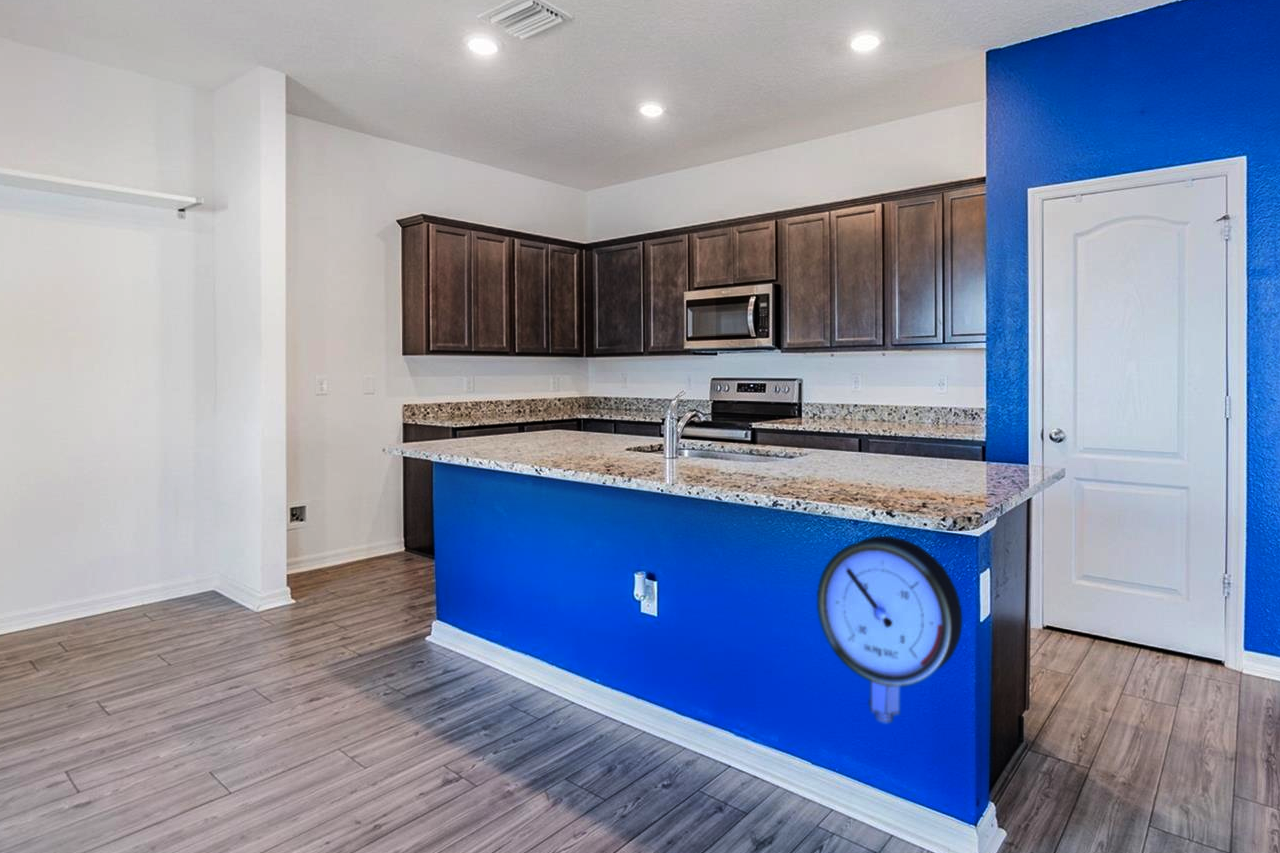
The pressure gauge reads inHg -20
